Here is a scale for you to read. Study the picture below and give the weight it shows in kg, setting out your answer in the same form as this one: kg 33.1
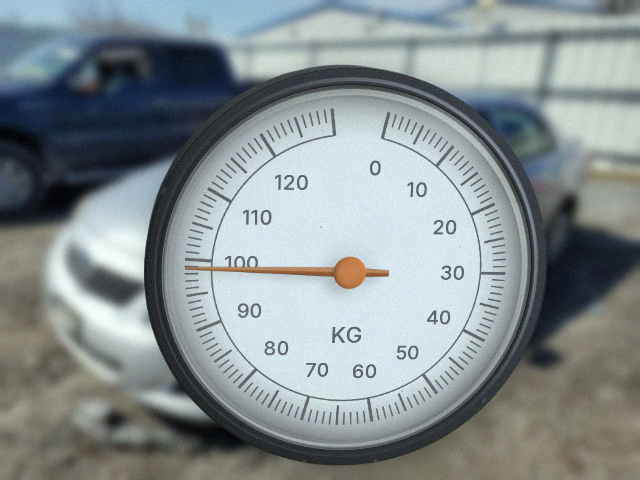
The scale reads kg 99
